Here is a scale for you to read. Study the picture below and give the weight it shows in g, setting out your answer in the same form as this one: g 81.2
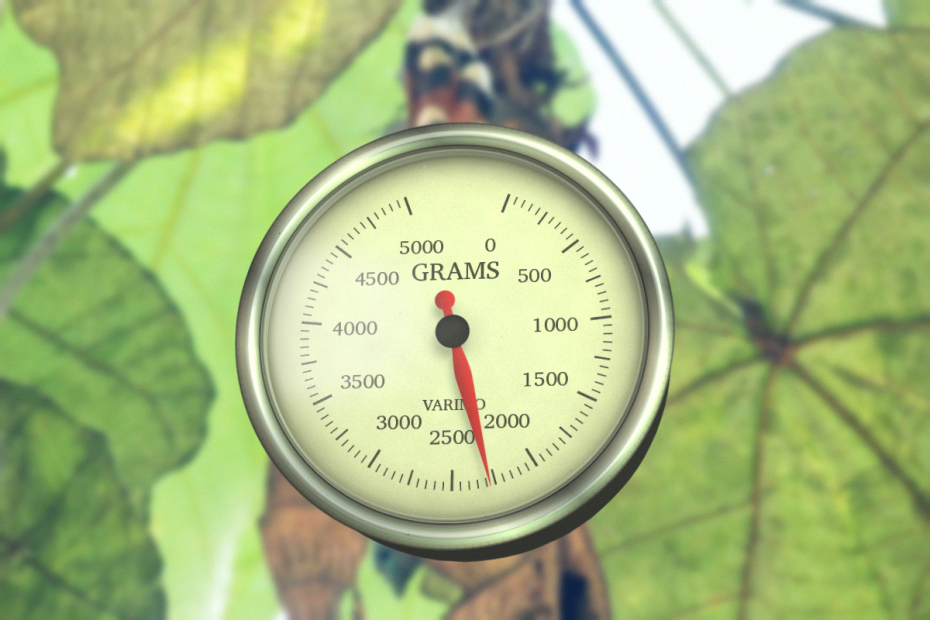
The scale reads g 2275
